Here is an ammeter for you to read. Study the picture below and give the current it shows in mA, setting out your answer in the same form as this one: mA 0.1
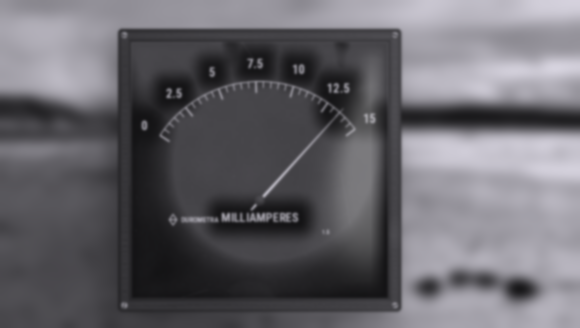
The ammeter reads mA 13.5
